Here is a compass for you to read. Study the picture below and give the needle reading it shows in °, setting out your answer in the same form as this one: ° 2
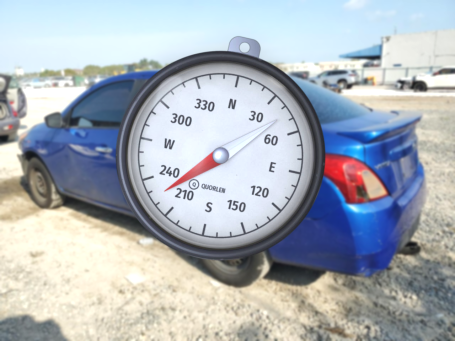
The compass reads ° 225
